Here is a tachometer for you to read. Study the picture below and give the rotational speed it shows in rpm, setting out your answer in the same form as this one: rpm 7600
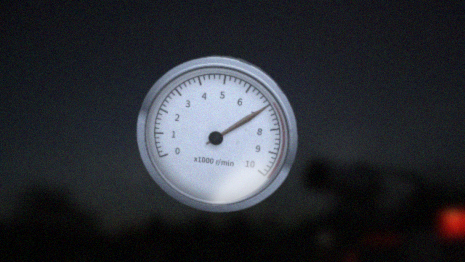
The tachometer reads rpm 7000
